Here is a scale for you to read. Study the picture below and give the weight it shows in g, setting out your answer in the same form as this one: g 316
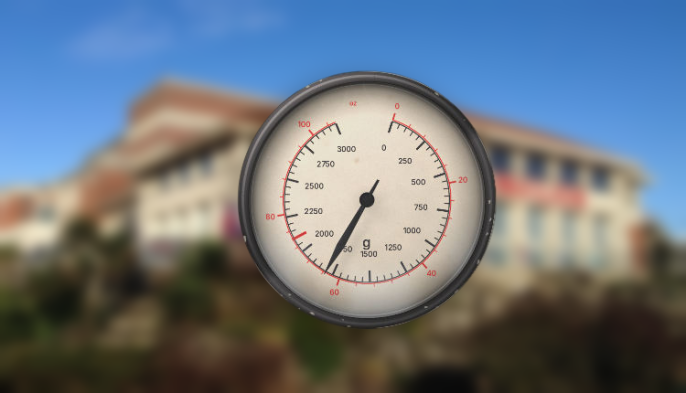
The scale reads g 1800
